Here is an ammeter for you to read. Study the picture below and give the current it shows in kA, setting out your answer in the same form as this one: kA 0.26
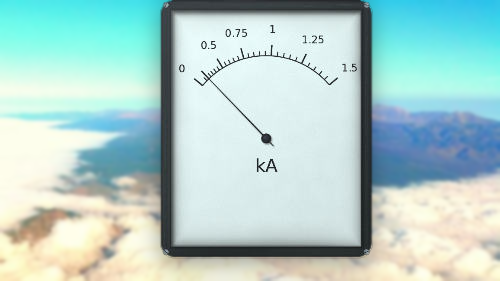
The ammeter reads kA 0.25
